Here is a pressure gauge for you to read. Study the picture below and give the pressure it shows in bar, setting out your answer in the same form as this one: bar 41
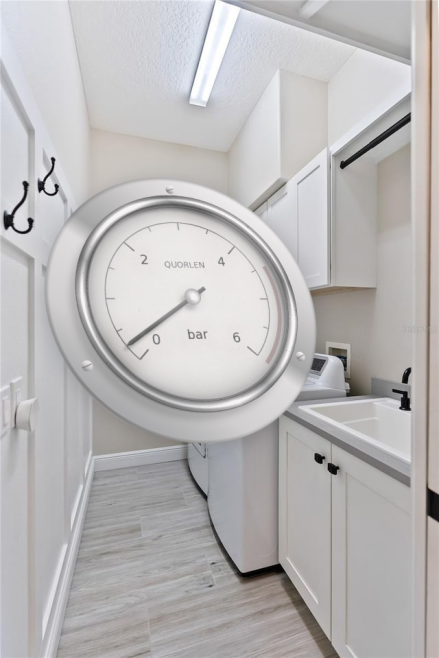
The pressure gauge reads bar 0.25
